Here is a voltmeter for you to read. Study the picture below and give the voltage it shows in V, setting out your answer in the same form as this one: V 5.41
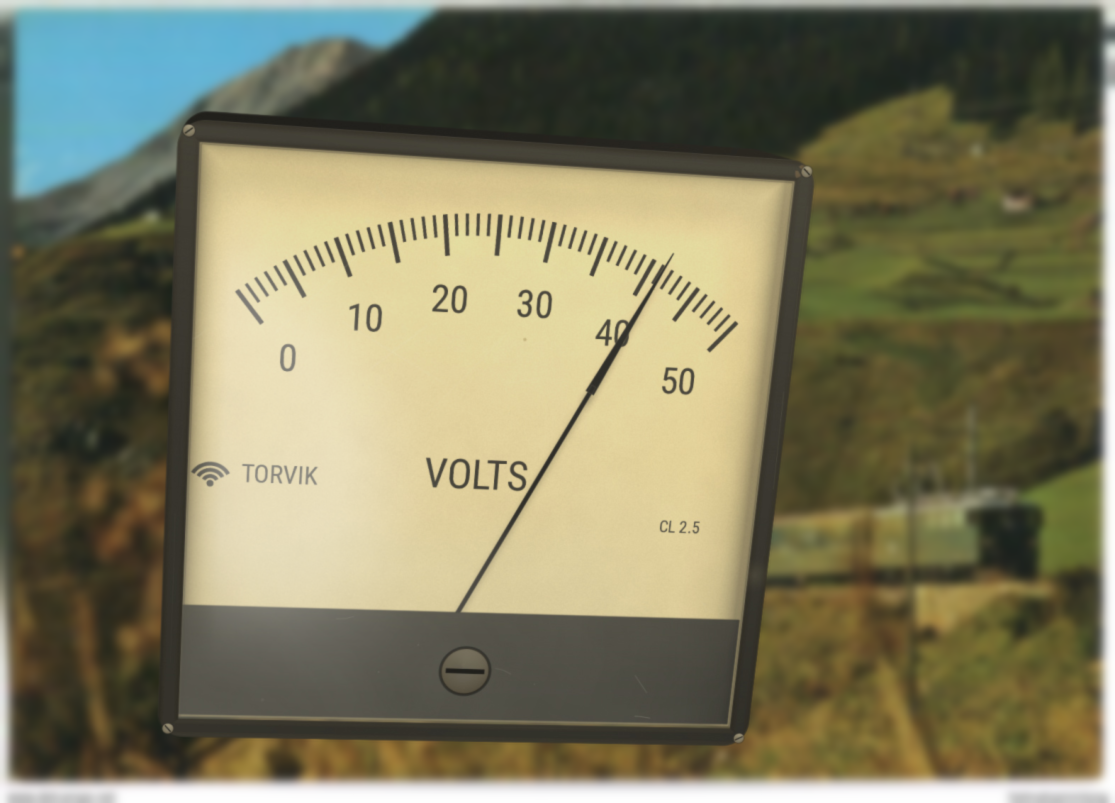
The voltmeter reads V 41
